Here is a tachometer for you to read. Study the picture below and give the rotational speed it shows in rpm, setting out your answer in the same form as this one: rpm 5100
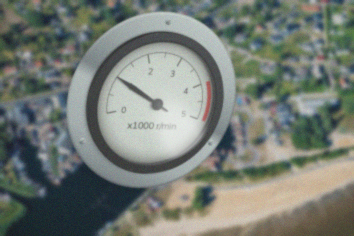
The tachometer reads rpm 1000
